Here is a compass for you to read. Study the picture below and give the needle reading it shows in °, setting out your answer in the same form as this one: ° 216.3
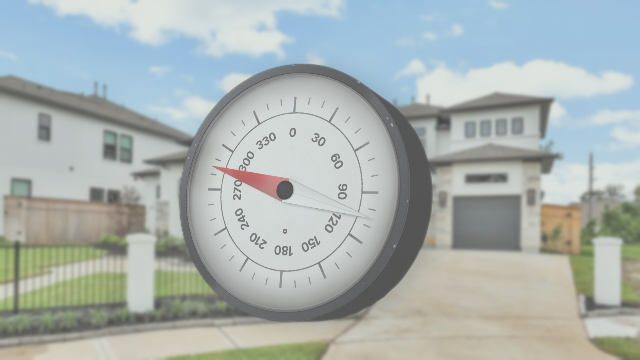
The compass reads ° 285
